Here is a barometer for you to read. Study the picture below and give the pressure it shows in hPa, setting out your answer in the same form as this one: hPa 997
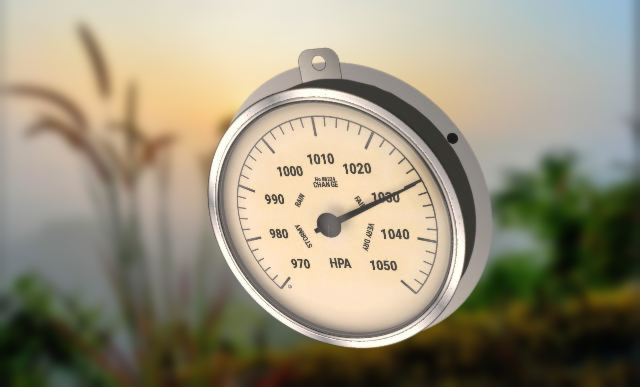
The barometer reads hPa 1030
